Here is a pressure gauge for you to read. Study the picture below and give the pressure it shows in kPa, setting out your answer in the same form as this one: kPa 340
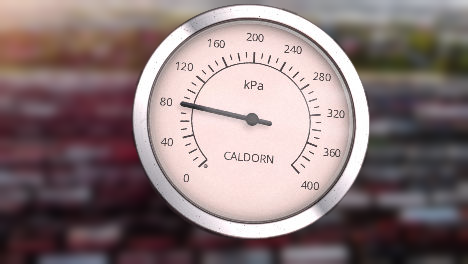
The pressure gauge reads kPa 80
